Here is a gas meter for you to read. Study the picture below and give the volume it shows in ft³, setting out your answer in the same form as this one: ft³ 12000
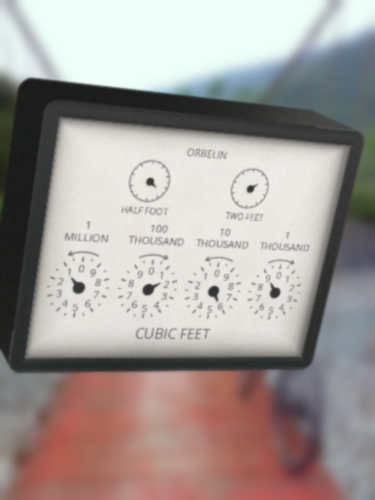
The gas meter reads ft³ 115900
